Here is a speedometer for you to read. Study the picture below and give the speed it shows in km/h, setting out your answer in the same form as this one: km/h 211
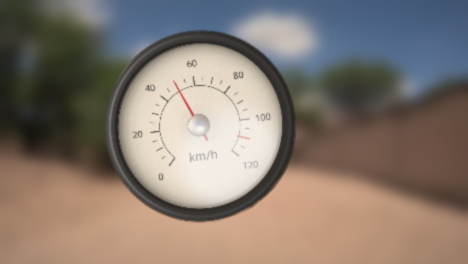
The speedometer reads km/h 50
